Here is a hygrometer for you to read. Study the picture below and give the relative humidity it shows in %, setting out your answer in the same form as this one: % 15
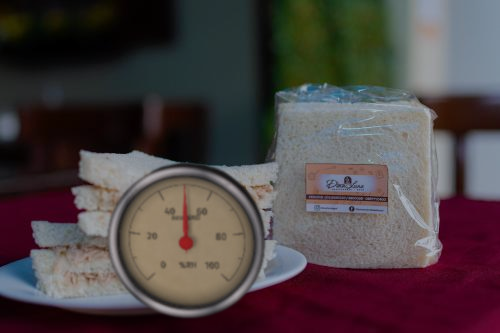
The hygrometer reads % 50
